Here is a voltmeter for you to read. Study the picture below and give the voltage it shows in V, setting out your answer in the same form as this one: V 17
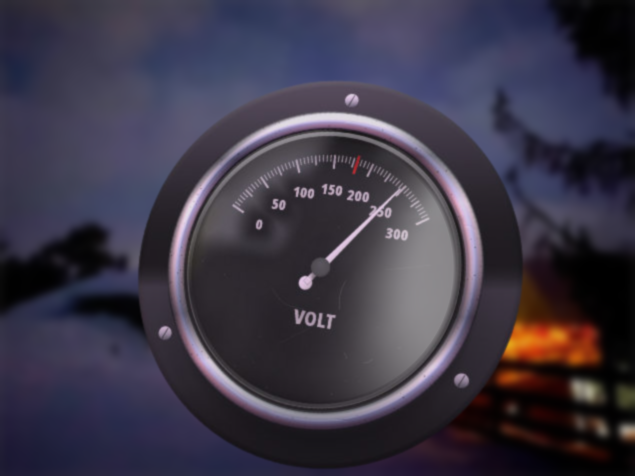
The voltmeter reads V 250
